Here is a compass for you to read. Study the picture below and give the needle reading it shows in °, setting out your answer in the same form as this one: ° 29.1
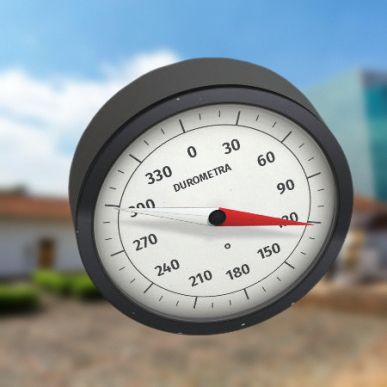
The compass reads ° 120
